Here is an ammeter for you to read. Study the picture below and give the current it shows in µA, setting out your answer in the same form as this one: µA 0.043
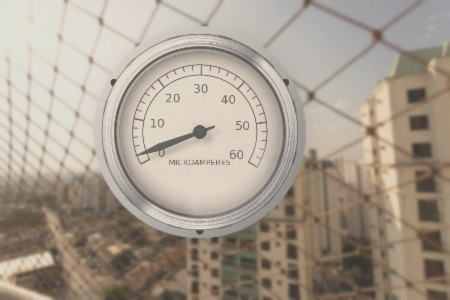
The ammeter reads µA 2
